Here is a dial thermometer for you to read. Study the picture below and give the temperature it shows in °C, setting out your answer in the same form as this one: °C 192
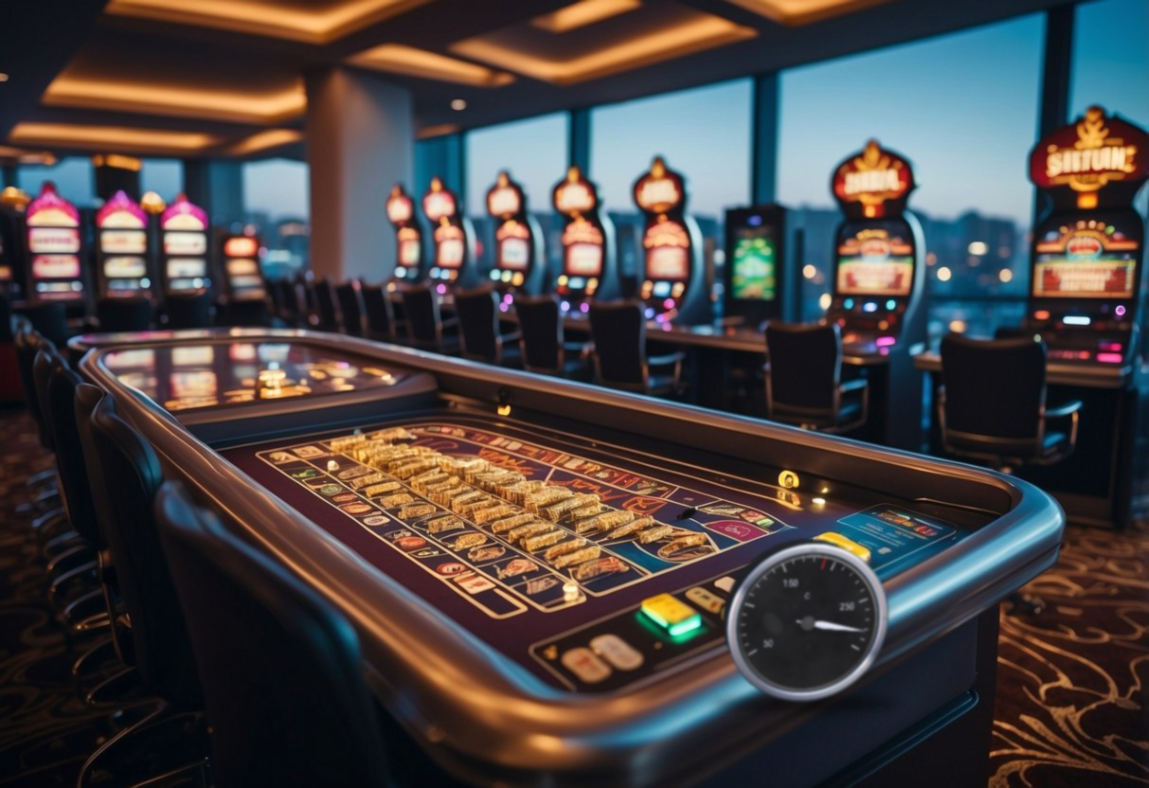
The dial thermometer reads °C 280
